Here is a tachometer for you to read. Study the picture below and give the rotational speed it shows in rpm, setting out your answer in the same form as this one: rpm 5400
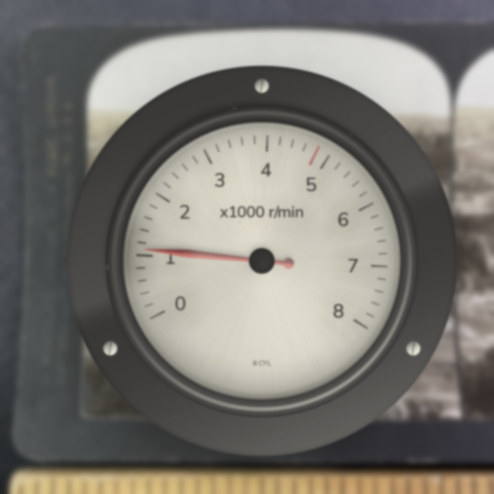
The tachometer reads rpm 1100
